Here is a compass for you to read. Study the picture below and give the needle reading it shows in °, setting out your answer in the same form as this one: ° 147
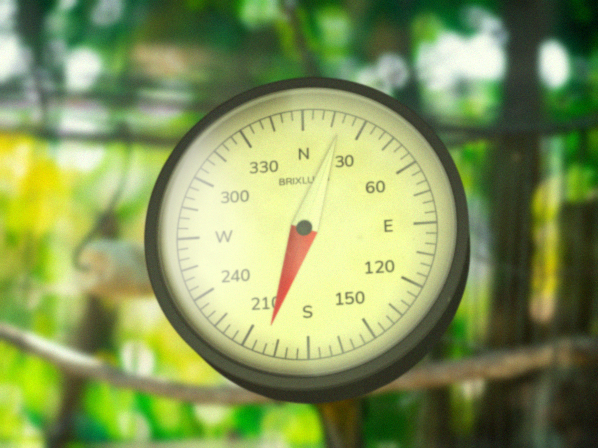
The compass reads ° 200
